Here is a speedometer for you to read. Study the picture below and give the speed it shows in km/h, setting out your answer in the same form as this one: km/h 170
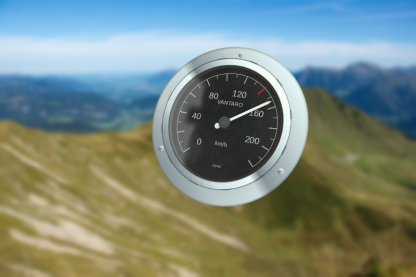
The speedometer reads km/h 155
